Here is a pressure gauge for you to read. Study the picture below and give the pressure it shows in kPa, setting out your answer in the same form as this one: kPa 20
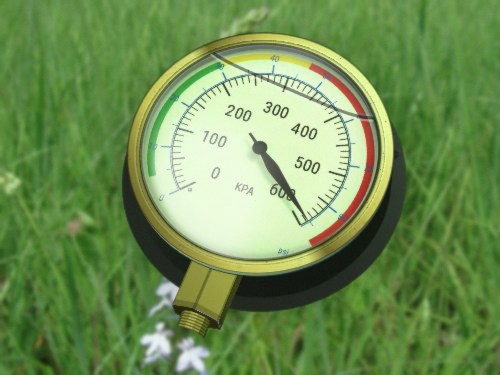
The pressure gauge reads kPa 590
